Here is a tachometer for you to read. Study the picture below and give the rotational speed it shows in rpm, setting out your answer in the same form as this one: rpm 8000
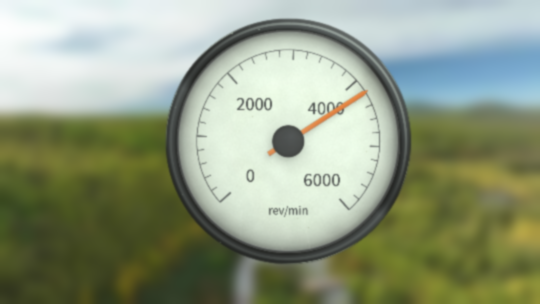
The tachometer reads rpm 4200
